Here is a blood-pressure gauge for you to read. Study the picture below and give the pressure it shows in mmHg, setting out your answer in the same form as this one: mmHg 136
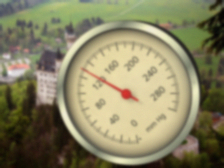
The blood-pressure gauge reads mmHg 130
